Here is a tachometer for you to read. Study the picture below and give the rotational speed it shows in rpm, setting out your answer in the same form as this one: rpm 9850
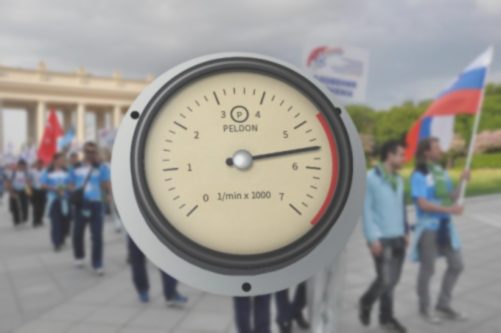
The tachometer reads rpm 5600
